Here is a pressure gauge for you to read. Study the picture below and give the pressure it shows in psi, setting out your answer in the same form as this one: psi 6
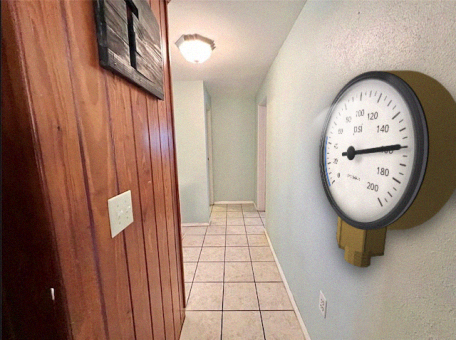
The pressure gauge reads psi 160
